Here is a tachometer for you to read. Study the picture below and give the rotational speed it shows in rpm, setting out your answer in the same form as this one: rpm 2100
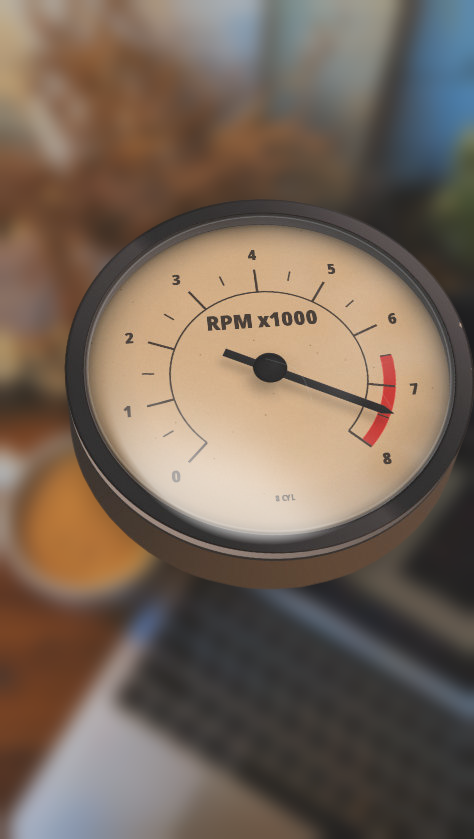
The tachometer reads rpm 7500
